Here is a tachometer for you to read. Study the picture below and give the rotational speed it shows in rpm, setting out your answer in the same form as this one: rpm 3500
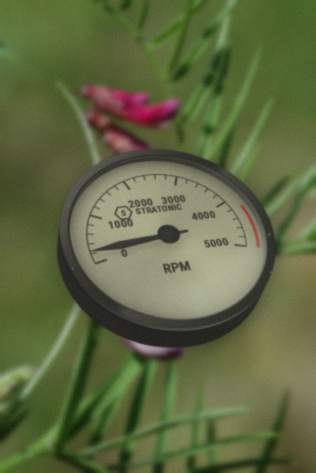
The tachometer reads rpm 200
